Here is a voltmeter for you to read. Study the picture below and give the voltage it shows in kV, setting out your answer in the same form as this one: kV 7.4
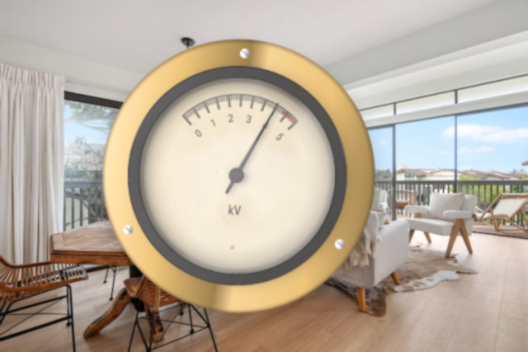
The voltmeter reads kV 4
